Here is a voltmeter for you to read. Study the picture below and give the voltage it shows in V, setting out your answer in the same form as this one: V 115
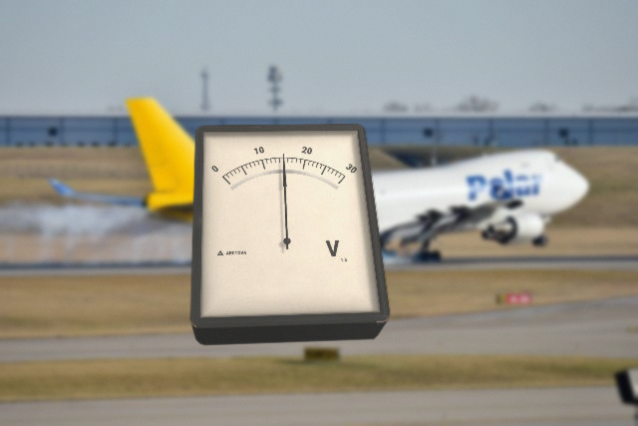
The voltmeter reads V 15
